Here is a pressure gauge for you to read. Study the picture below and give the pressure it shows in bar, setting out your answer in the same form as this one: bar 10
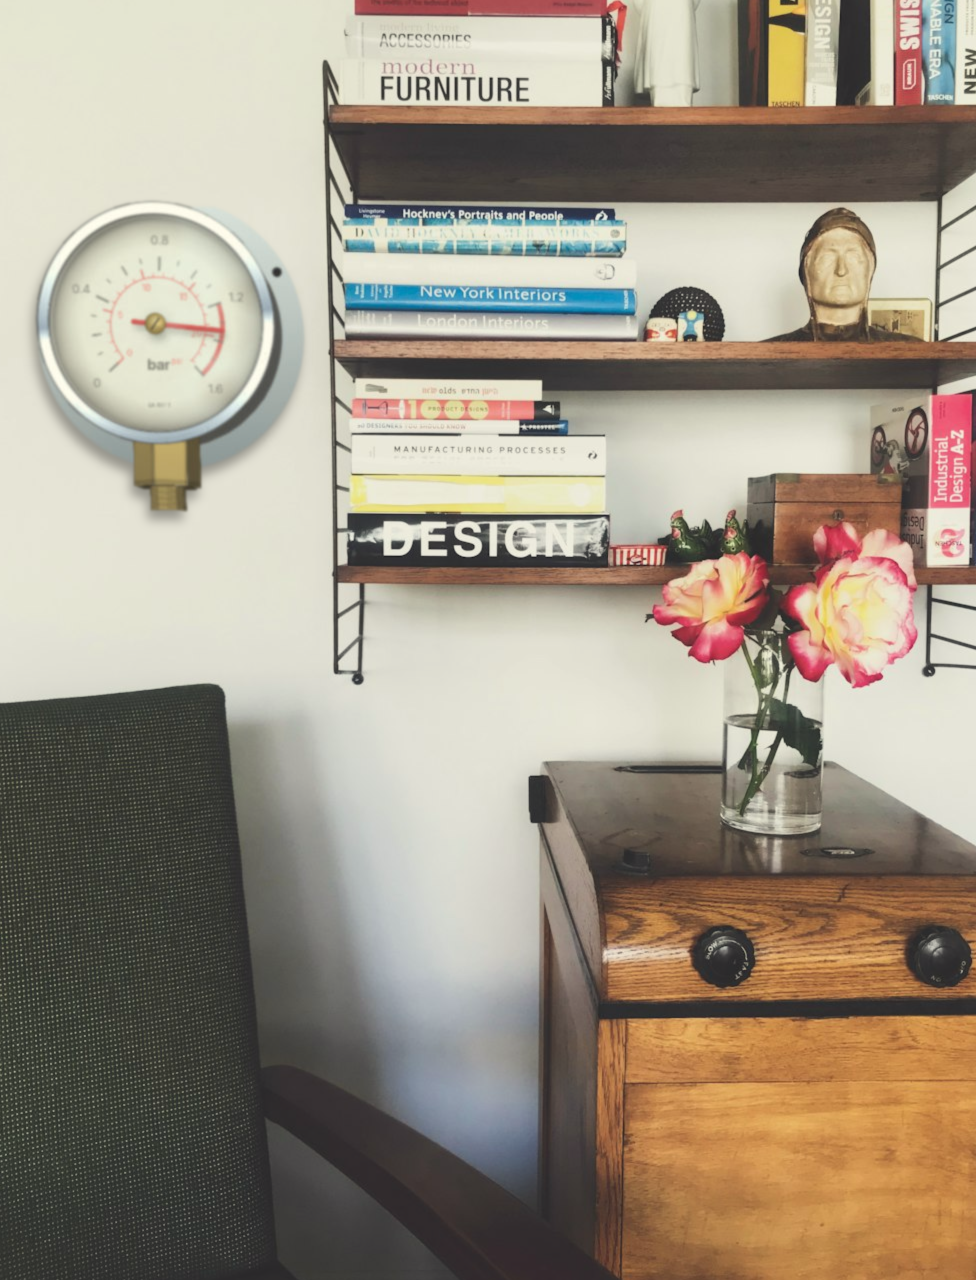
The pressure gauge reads bar 1.35
